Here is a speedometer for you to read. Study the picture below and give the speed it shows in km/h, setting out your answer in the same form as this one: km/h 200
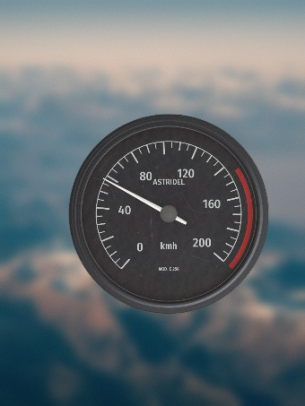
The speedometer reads km/h 57.5
